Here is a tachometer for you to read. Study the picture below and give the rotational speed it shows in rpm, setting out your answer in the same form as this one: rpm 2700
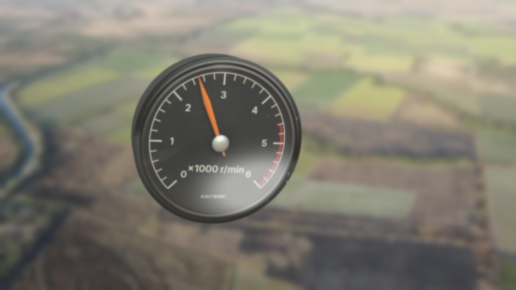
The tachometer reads rpm 2500
